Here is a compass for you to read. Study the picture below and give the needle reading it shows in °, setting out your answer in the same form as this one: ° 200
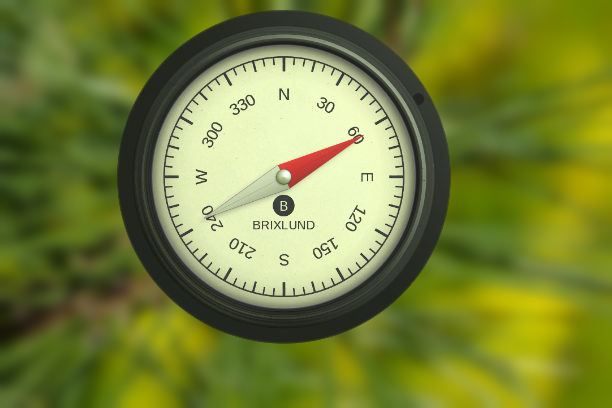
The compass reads ° 62.5
